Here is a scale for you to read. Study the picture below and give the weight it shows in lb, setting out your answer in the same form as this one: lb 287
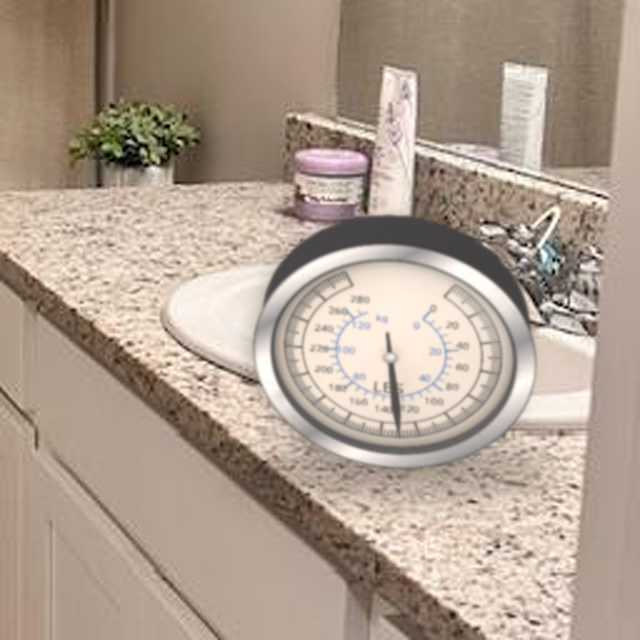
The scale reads lb 130
